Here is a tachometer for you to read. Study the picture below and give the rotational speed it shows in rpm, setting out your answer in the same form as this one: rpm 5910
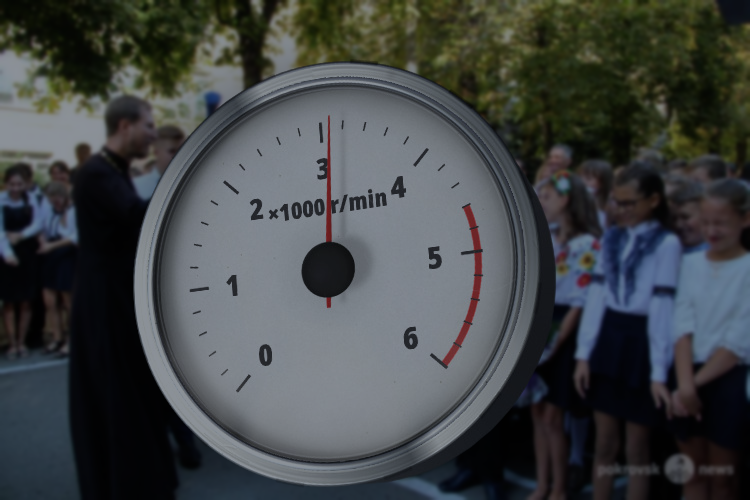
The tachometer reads rpm 3100
